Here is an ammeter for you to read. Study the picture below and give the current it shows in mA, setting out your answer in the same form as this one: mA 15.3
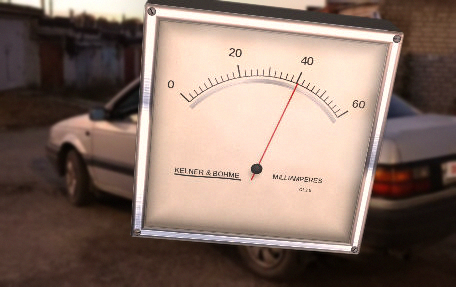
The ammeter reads mA 40
